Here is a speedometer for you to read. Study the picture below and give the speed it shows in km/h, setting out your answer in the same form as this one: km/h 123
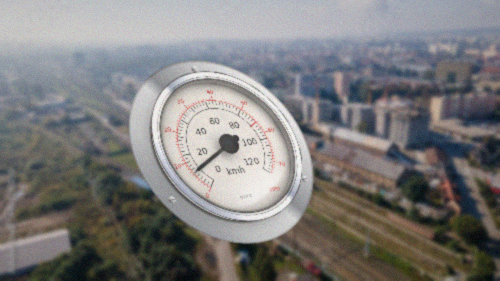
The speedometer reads km/h 10
